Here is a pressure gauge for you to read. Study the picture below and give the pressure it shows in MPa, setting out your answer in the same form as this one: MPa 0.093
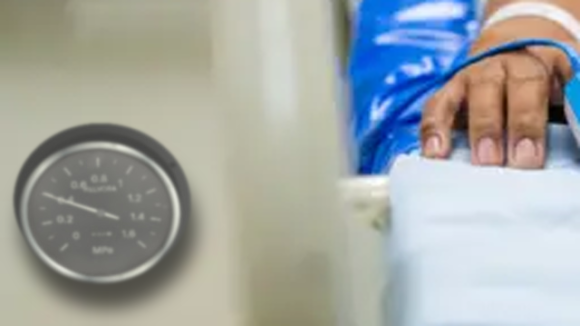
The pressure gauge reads MPa 0.4
